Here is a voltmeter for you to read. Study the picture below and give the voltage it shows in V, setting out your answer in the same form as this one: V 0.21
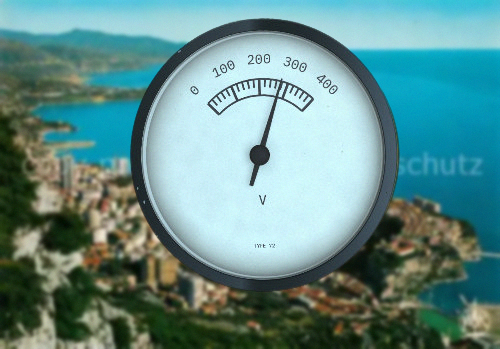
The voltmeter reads V 280
